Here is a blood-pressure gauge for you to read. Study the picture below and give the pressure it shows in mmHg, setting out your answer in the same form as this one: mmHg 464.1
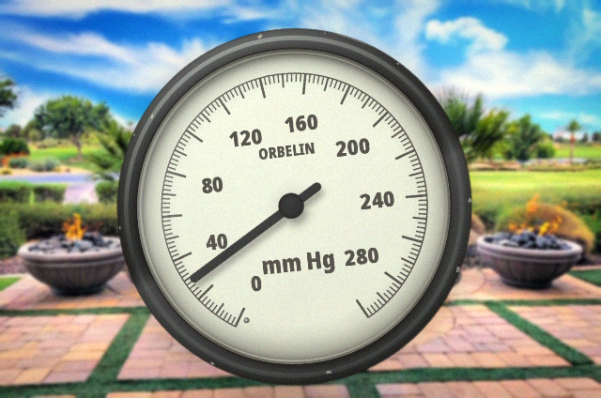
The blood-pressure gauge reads mmHg 28
